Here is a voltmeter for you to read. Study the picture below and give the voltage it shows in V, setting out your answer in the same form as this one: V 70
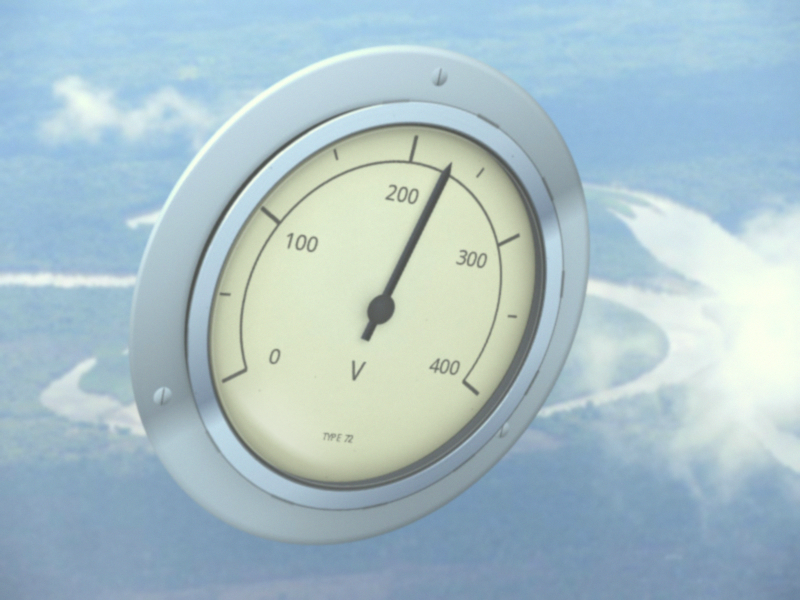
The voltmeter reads V 225
